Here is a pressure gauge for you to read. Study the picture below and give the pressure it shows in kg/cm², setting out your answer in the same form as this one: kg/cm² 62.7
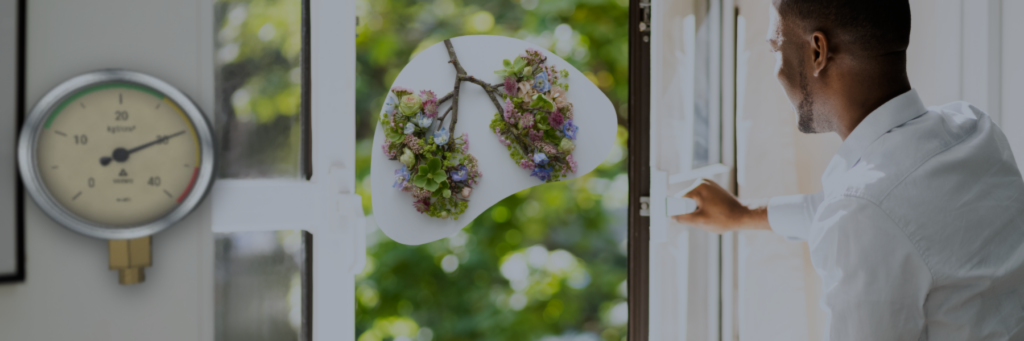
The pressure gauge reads kg/cm² 30
